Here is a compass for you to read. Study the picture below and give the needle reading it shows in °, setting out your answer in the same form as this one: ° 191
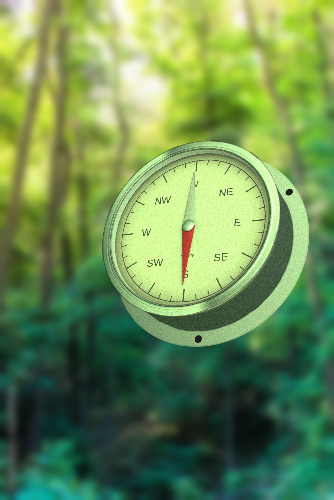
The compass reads ° 180
